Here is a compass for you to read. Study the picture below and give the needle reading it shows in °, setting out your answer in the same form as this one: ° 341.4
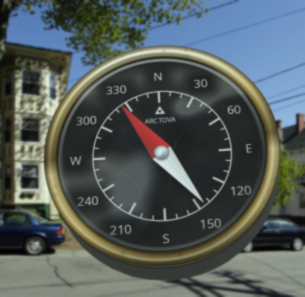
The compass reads ° 325
